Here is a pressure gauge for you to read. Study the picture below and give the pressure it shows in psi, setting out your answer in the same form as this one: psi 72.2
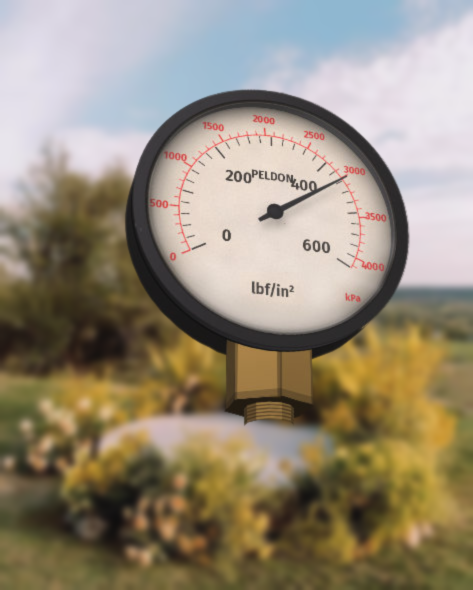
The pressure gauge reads psi 440
